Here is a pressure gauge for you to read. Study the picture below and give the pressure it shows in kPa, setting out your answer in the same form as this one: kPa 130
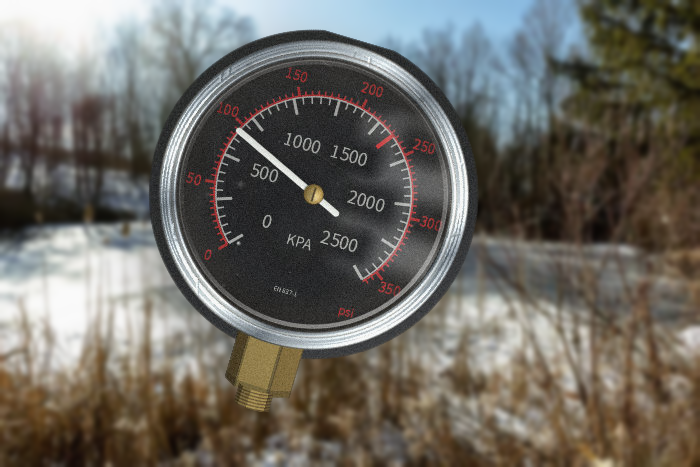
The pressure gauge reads kPa 650
